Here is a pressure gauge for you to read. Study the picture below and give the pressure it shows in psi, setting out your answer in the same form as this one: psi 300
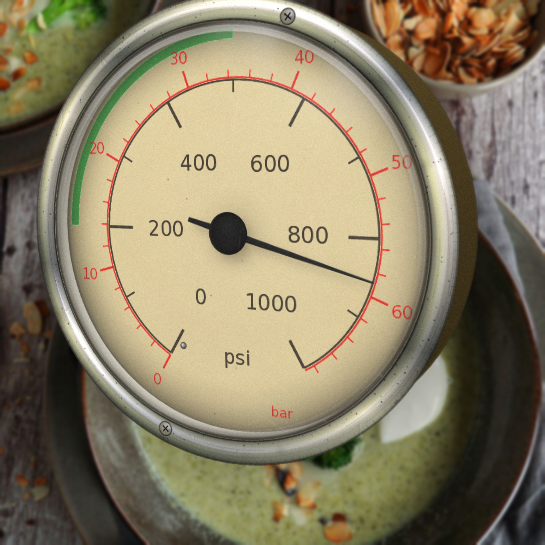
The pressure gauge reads psi 850
